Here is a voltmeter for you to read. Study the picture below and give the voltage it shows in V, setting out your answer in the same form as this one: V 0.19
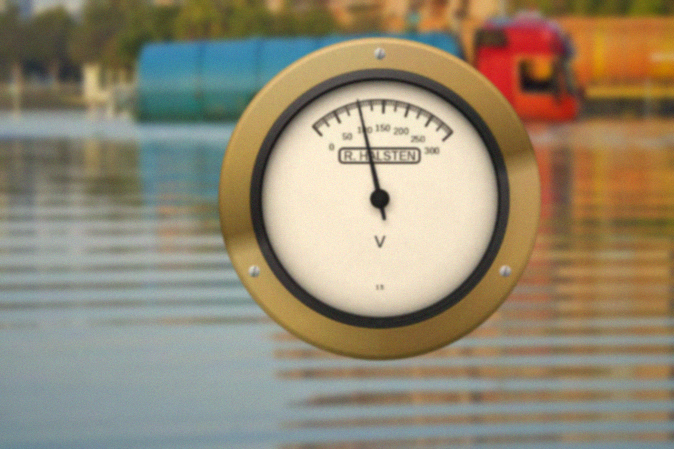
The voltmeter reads V 100
